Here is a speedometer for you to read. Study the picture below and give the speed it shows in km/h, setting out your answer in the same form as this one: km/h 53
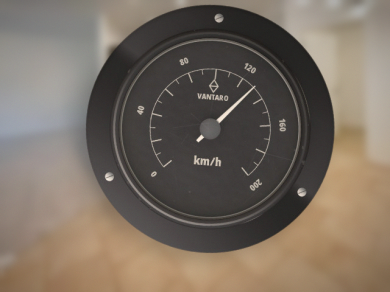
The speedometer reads km/h 130
